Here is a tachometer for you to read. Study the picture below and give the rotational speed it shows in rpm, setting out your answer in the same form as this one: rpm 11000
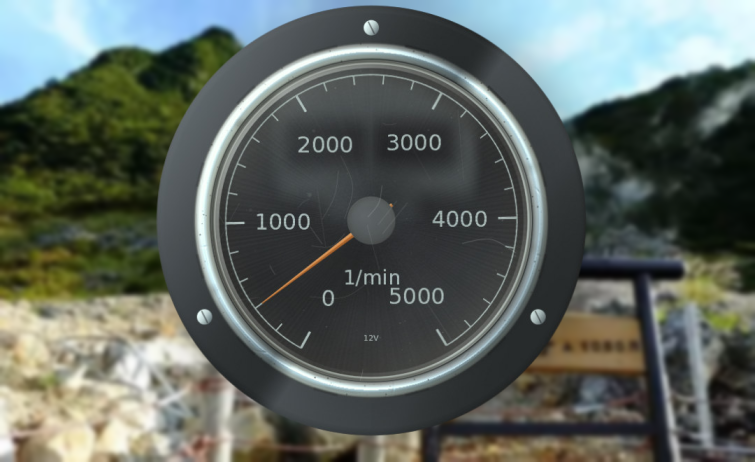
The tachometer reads rpm 400
